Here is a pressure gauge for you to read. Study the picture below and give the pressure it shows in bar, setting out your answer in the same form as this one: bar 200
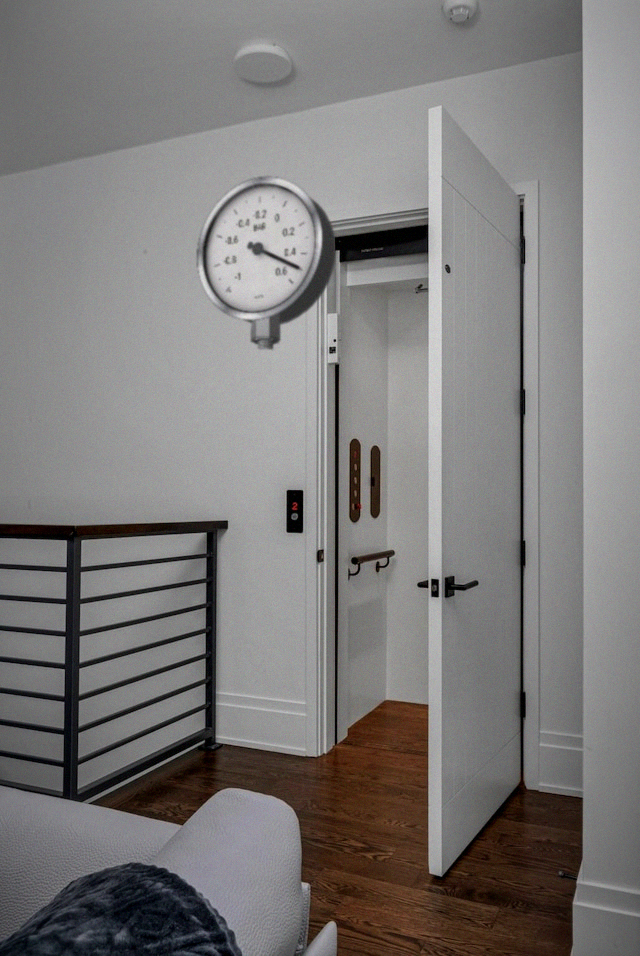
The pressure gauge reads bar 0.5
